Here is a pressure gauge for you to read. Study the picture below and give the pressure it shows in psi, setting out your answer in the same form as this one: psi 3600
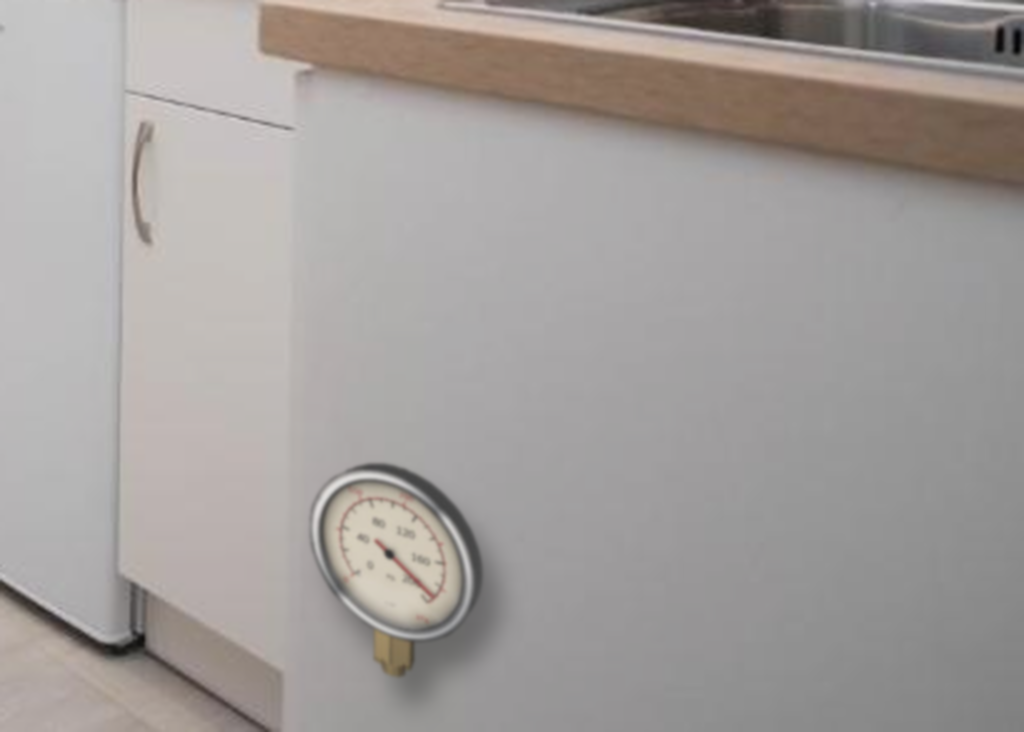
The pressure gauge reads psi 190
